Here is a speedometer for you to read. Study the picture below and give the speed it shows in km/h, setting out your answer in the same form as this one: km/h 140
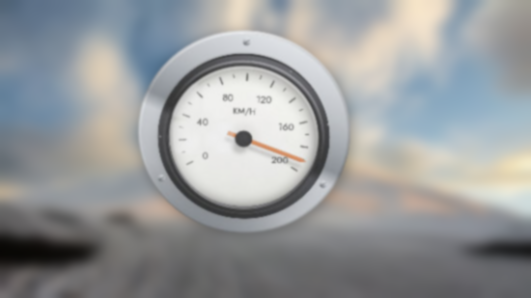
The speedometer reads km/h 190
